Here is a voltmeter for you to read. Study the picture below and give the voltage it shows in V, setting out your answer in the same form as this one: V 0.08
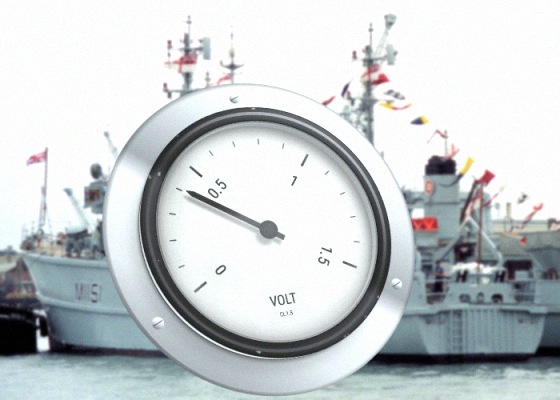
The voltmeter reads V 0.4
